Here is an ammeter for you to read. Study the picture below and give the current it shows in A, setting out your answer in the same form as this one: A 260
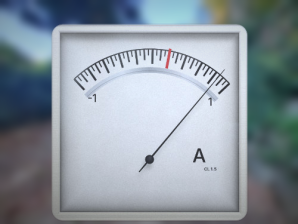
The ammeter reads A 0.85
